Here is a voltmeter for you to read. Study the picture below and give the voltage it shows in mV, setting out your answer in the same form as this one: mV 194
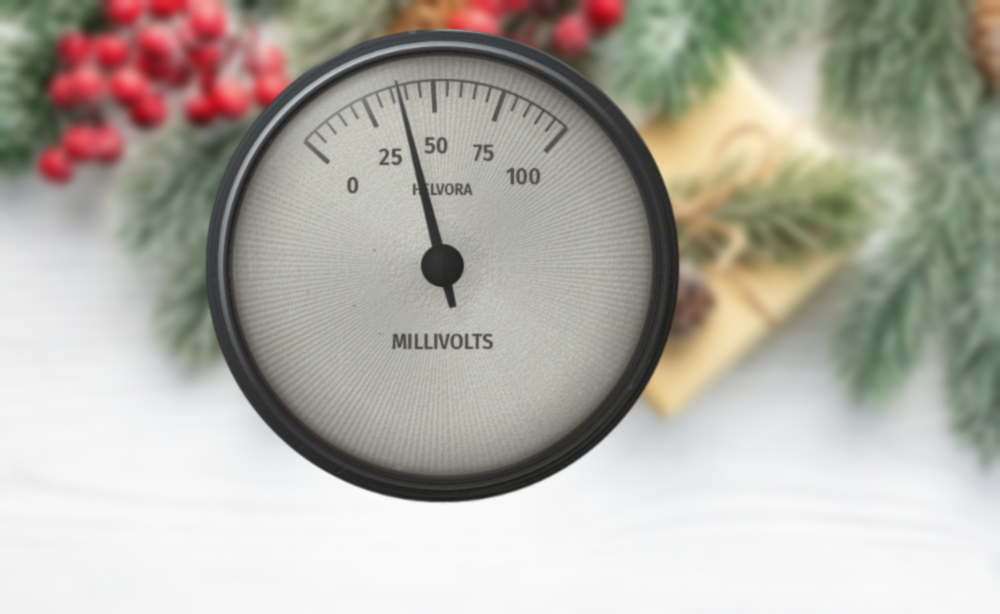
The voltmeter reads mV 37.5
